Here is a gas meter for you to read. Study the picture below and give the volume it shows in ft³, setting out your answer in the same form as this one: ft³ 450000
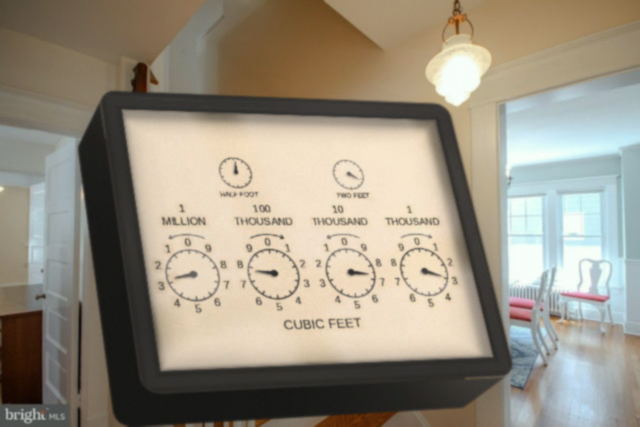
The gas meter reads ft³ 277300
